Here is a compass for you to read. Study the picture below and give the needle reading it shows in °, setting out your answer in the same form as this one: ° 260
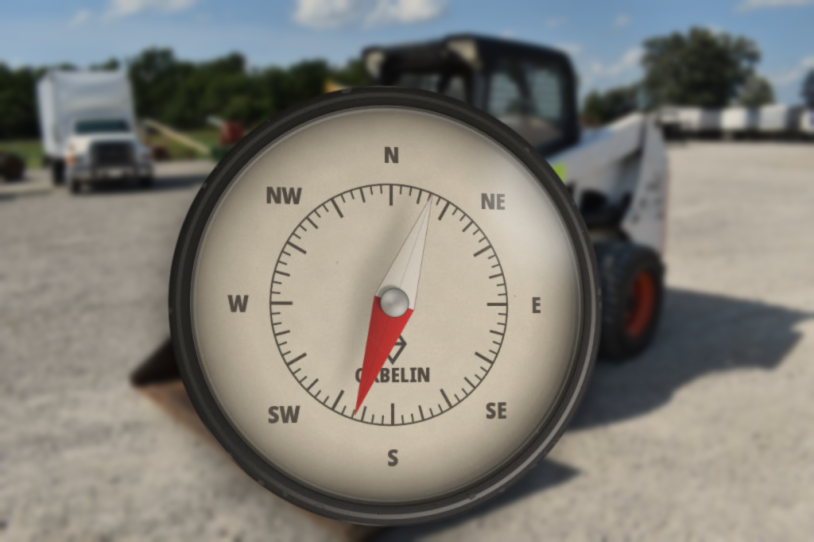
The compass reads ° 200
